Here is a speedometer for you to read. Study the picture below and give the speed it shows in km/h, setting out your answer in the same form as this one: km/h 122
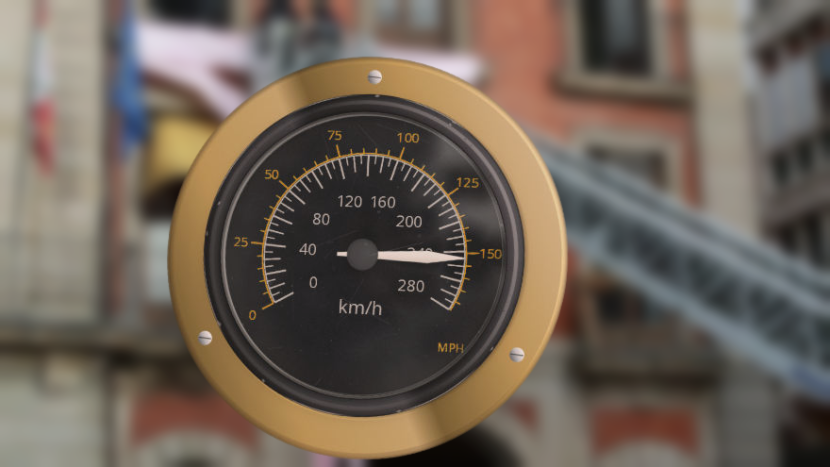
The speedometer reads km/h 245
